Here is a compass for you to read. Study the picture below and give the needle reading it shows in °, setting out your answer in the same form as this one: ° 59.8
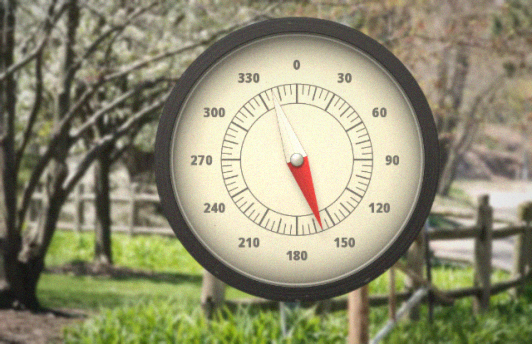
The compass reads ° 160
